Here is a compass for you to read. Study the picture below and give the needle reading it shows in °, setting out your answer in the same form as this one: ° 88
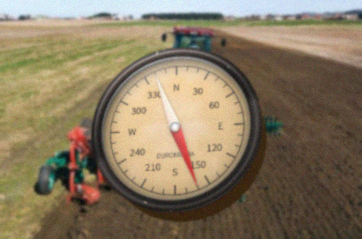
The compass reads ° 160
